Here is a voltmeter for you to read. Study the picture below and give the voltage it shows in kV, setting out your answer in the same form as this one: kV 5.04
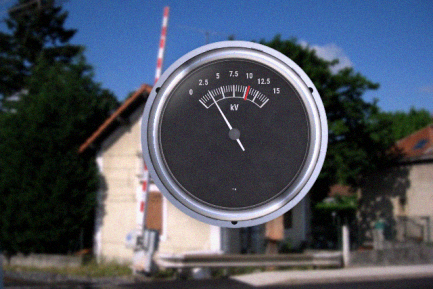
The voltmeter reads kV 2.5
